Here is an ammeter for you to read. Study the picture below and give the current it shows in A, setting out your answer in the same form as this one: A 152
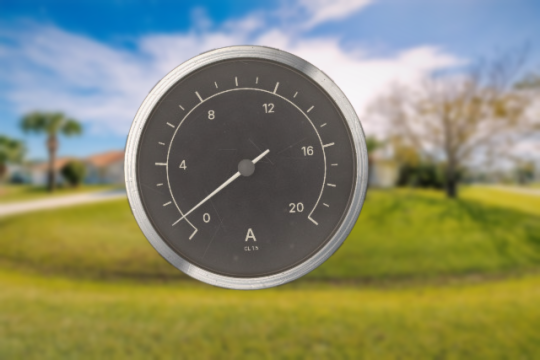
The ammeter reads A 1
